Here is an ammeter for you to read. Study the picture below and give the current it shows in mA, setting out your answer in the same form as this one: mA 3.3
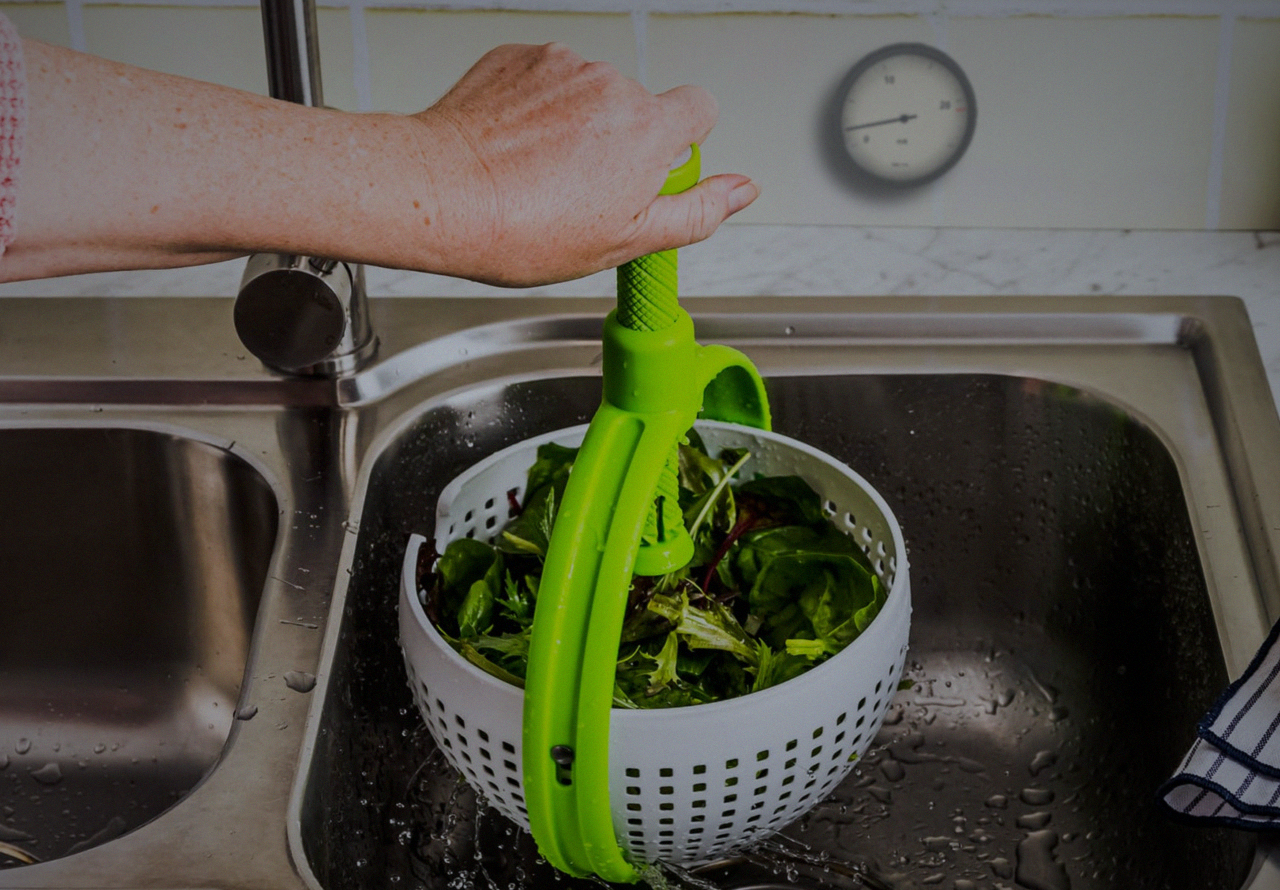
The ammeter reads mA 2
